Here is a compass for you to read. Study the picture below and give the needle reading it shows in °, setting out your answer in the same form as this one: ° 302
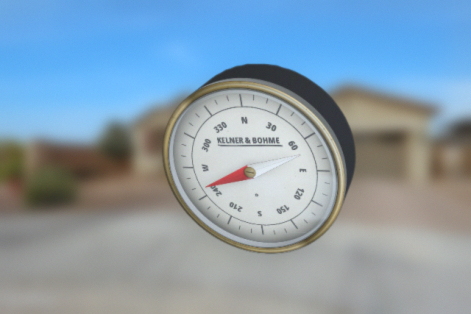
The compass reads ° 250
